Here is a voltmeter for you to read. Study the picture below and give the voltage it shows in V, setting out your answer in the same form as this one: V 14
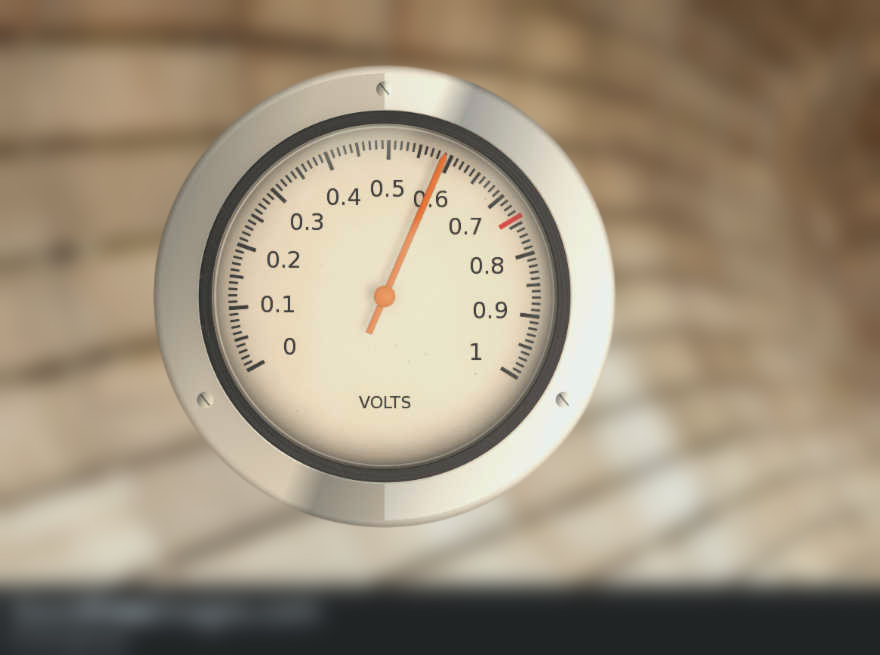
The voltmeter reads V 0.59
